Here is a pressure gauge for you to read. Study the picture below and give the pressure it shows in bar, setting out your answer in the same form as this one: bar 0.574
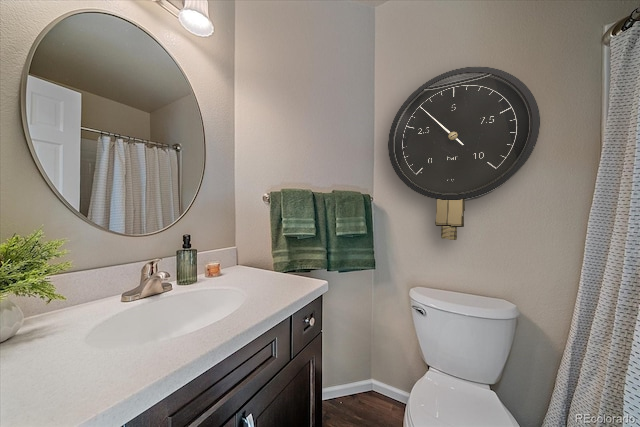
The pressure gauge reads bar 3.5
